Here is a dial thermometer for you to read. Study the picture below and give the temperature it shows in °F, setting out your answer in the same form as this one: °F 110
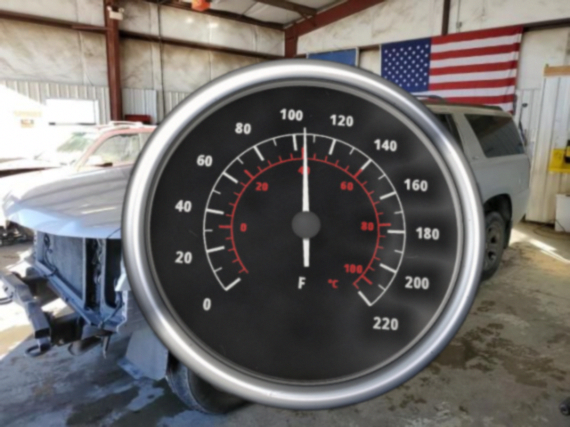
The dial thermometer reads °F 105
